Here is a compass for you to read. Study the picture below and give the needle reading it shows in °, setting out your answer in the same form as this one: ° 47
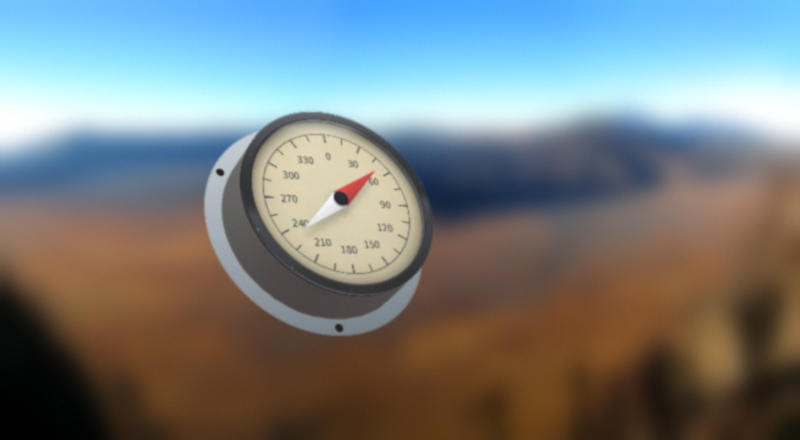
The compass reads ° 52.5
